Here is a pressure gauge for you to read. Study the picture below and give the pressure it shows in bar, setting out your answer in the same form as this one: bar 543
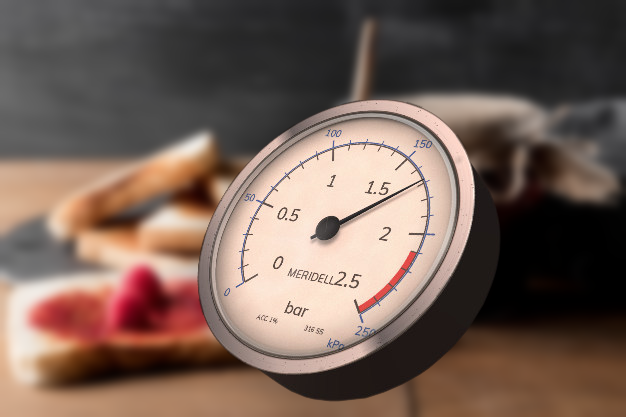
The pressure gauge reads bar 1.7
